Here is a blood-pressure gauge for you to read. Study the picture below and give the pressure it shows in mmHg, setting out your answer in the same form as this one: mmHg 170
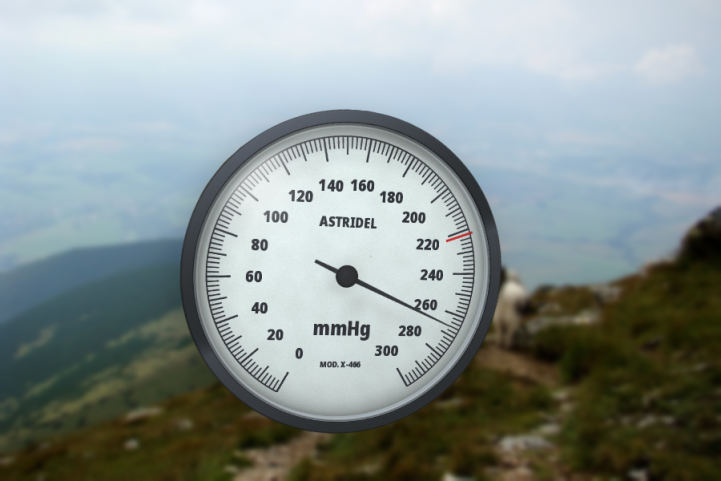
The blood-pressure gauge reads mmHg 266
